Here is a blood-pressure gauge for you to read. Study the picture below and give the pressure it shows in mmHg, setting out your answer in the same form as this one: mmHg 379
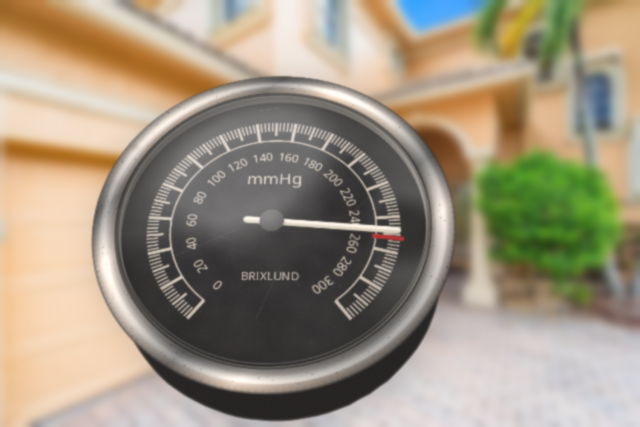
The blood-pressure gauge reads mmHg 250
